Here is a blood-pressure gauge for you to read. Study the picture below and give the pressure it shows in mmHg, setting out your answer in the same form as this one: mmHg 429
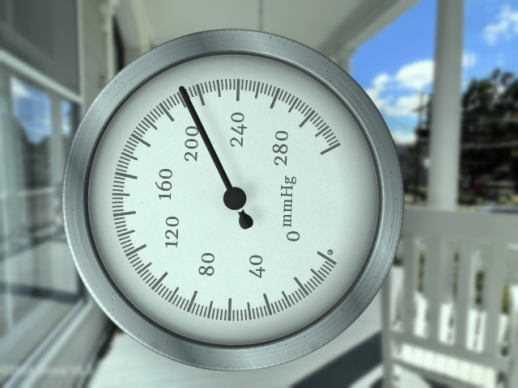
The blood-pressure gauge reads mmHg 212
